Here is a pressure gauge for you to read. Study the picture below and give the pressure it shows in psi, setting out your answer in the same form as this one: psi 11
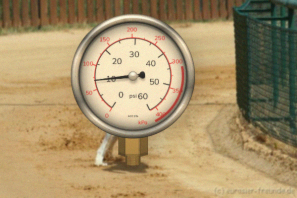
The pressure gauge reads psi 10
